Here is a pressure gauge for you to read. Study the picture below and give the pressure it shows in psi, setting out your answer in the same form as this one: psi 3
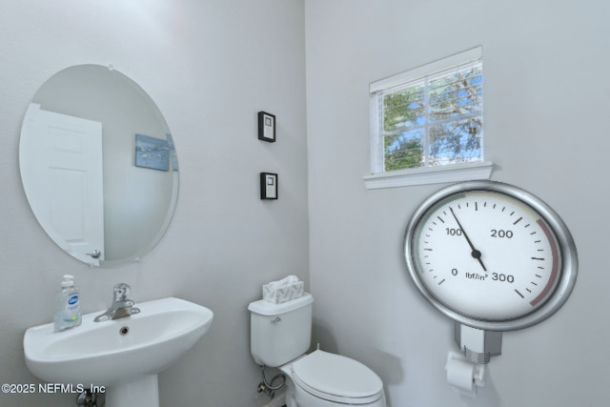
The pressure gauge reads psi 120
